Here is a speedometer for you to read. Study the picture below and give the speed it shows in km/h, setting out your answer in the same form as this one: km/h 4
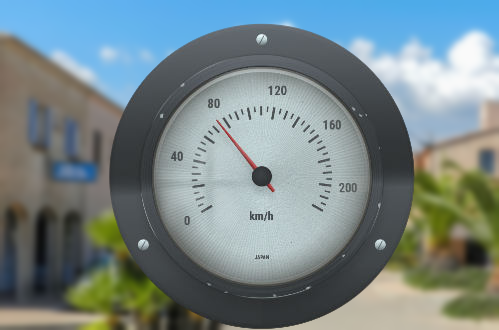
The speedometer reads km/h 75
